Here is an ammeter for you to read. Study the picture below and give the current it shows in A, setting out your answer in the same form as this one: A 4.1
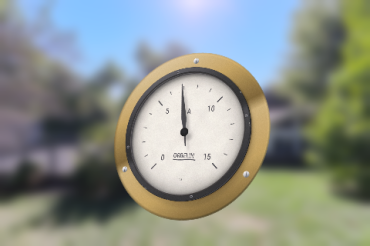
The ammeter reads A 7
